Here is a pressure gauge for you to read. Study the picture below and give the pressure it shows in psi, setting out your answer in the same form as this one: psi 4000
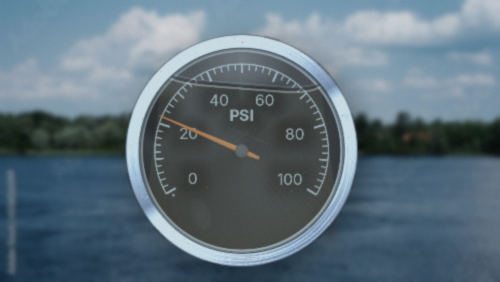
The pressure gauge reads psi 22
